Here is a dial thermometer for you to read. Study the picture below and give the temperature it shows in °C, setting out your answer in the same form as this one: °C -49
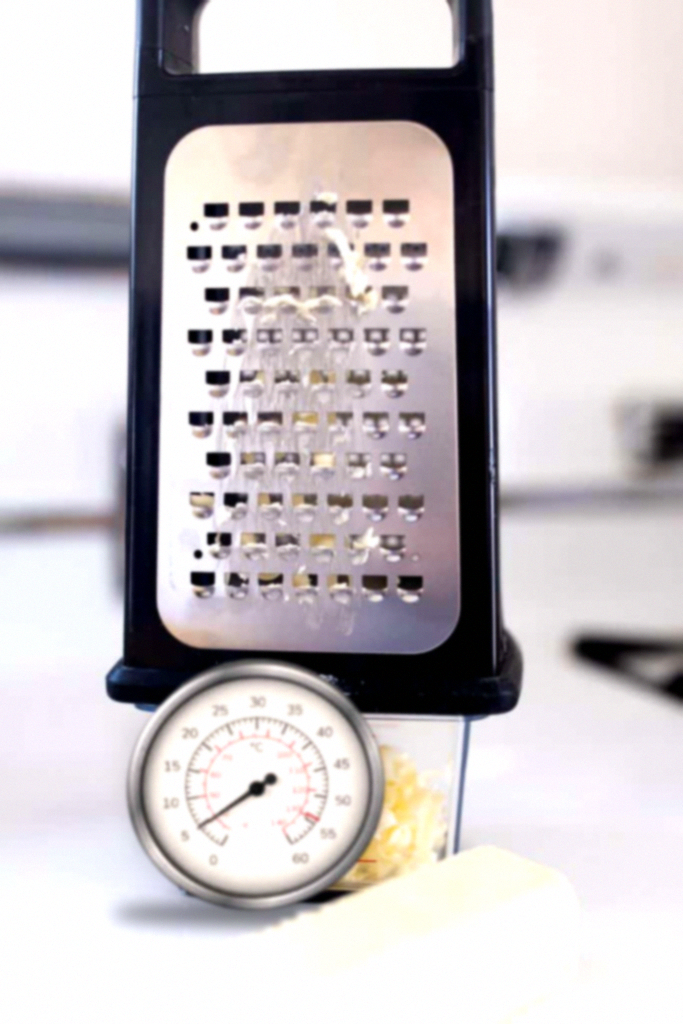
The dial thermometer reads °C 5
